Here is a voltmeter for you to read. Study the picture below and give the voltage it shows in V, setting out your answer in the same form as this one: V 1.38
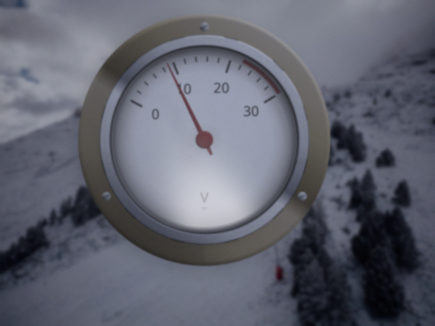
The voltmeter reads V 9
